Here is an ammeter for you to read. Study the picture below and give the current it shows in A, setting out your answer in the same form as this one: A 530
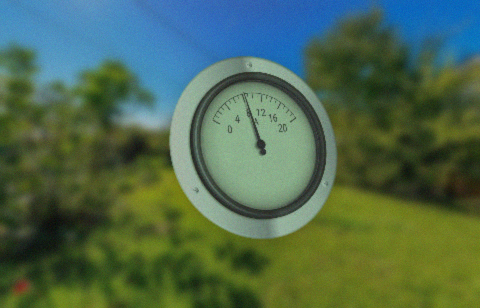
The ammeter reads A 8
